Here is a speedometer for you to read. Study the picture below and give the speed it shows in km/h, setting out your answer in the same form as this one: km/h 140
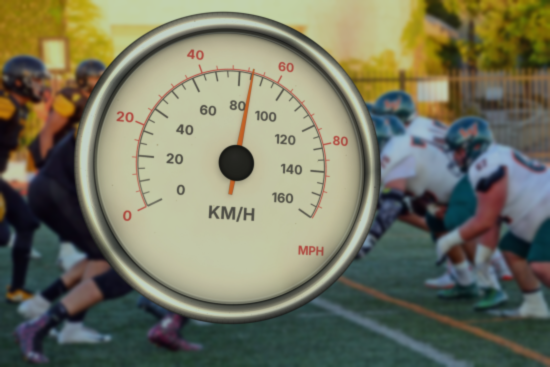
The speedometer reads km/h 85
